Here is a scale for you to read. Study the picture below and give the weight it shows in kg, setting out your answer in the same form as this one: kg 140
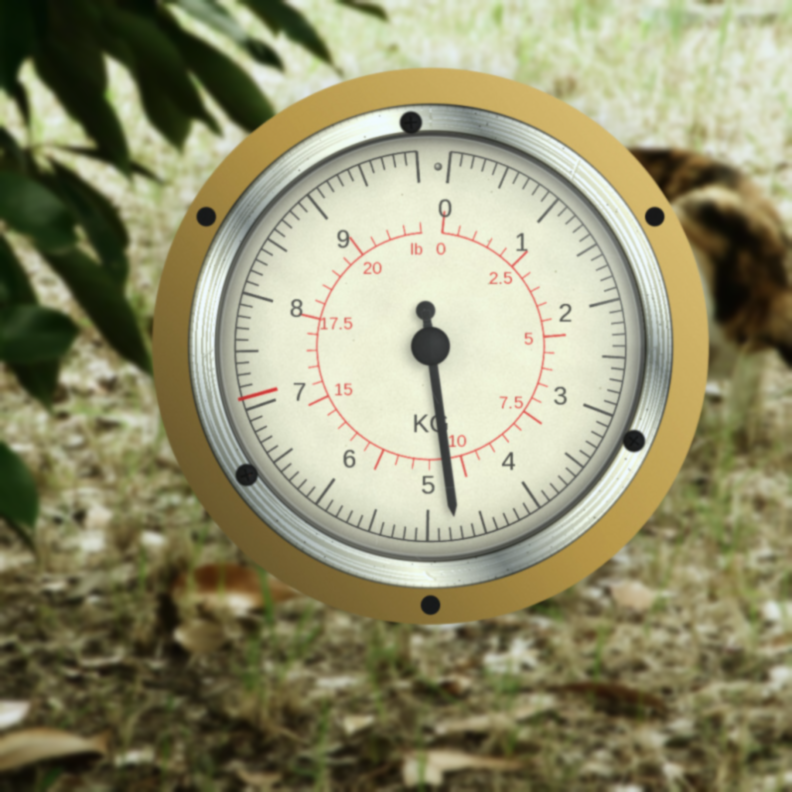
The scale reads kg 4.75
